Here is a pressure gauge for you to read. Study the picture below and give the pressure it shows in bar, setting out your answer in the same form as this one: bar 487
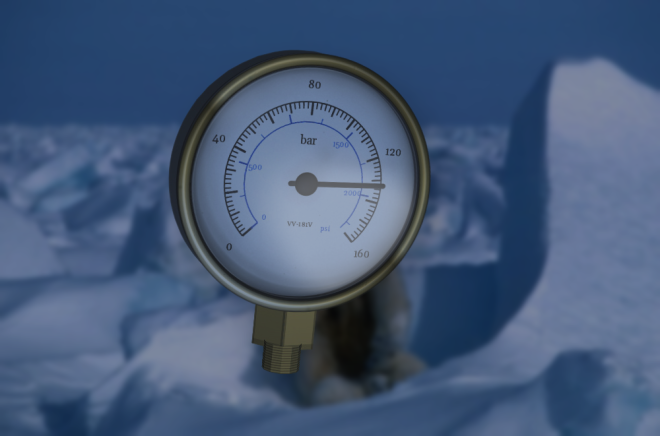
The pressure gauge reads bar 132
